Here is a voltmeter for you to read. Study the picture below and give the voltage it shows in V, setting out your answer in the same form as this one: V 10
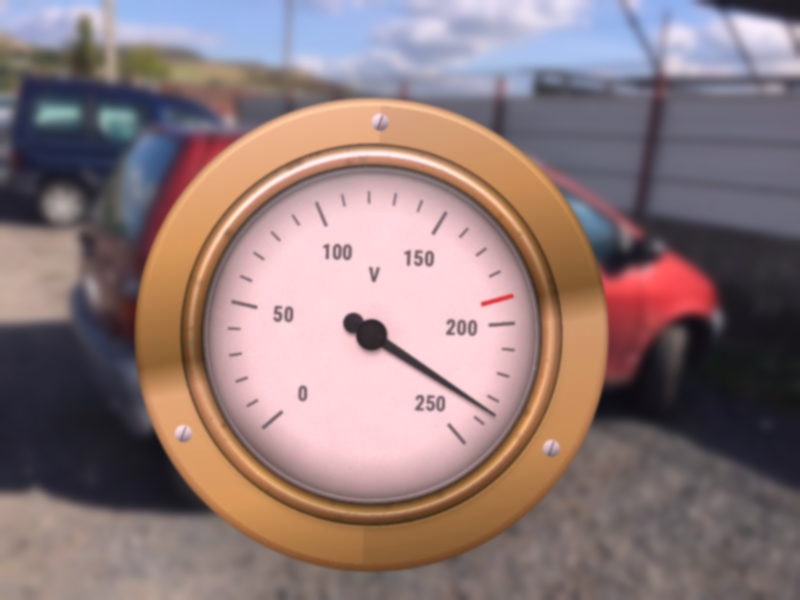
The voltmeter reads V 235
